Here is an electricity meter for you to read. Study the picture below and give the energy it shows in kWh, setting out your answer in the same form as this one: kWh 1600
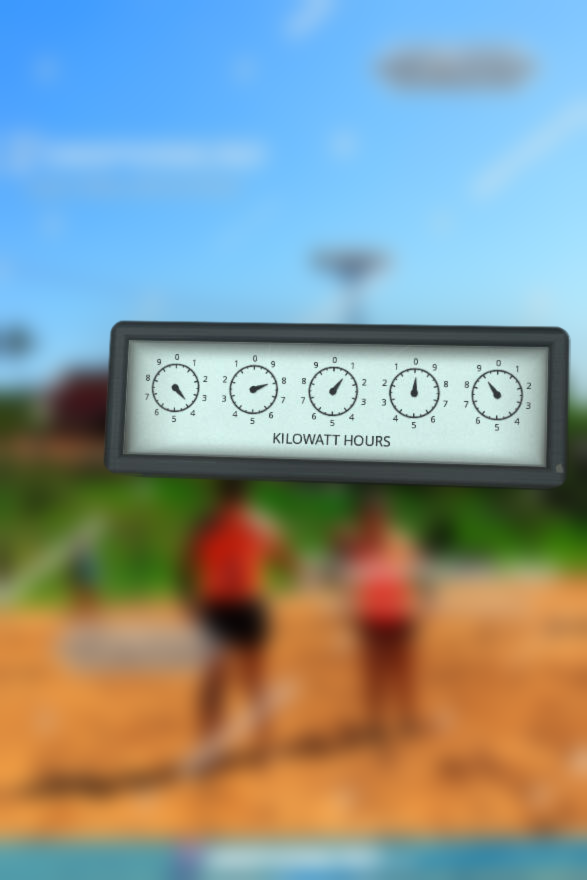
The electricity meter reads kWh 38099
